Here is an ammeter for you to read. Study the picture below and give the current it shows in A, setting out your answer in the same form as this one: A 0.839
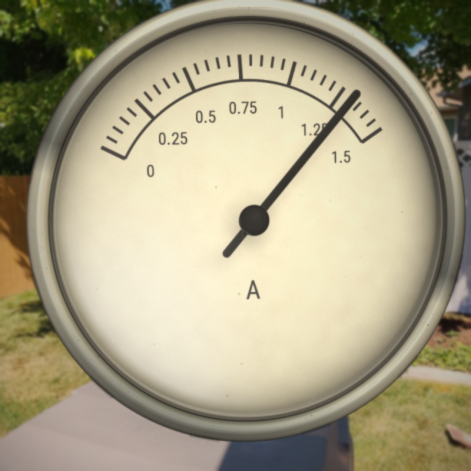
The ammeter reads A 1.3
